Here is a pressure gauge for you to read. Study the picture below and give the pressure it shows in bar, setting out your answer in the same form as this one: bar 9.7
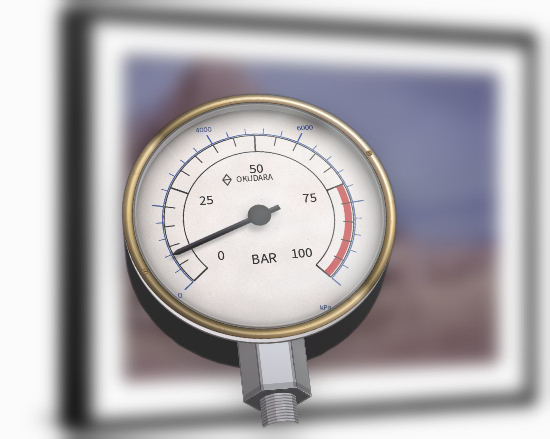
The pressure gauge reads bar 7.5
